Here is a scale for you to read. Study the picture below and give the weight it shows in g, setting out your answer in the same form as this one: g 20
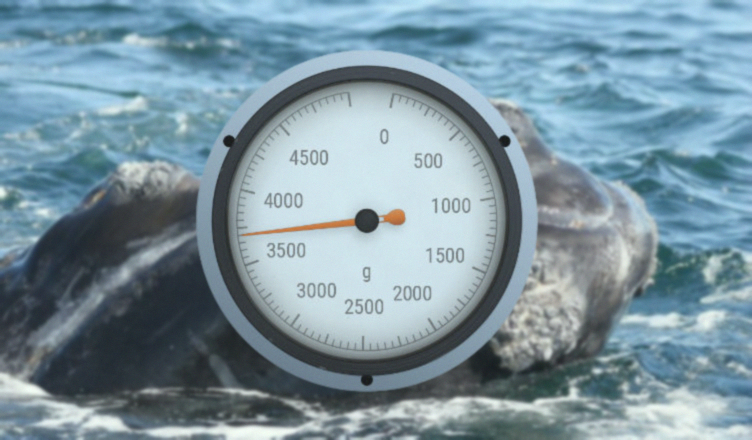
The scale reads g 3700
